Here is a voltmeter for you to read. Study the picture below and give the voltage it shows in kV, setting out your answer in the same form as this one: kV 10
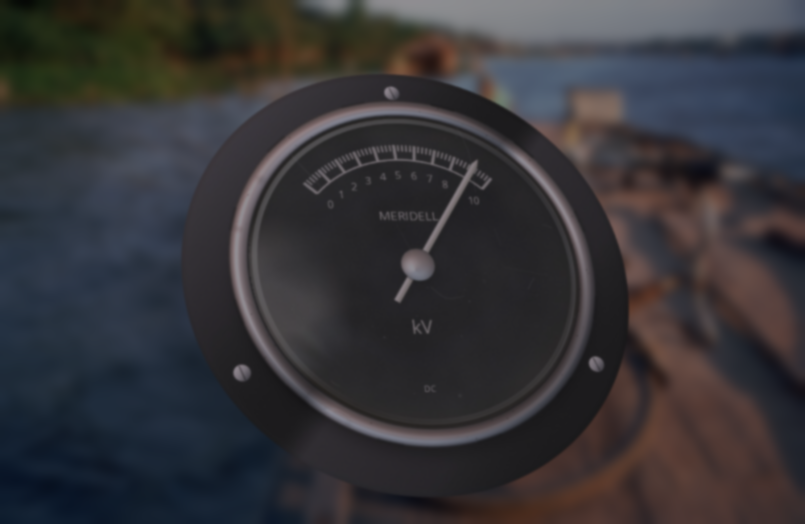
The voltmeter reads kV 9
